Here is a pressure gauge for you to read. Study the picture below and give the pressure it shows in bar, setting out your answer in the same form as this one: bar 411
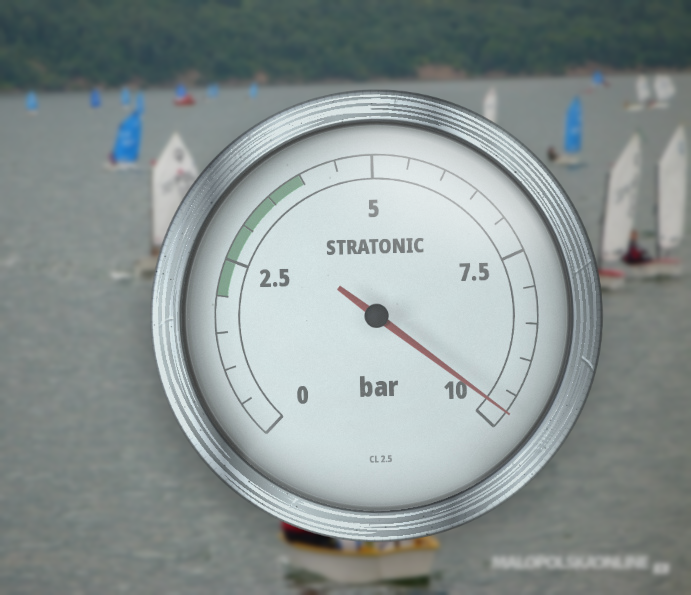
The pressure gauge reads bar 9.75
